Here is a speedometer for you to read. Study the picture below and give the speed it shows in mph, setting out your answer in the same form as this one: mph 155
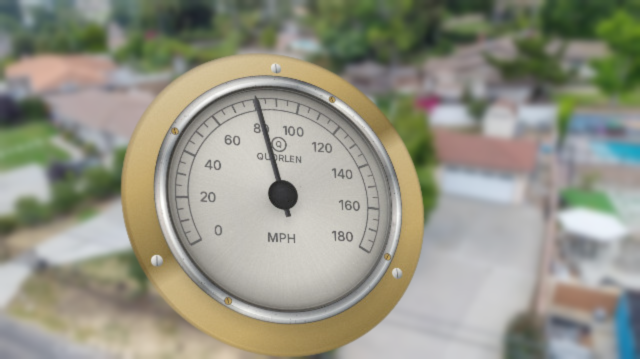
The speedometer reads mph 80
